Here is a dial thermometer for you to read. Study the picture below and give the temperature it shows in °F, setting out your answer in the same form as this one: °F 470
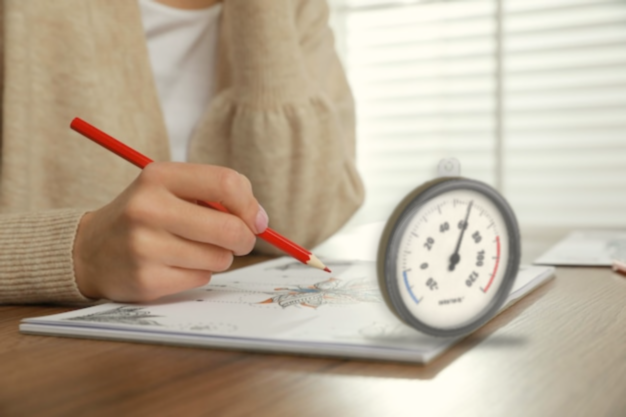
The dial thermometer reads °F 60
